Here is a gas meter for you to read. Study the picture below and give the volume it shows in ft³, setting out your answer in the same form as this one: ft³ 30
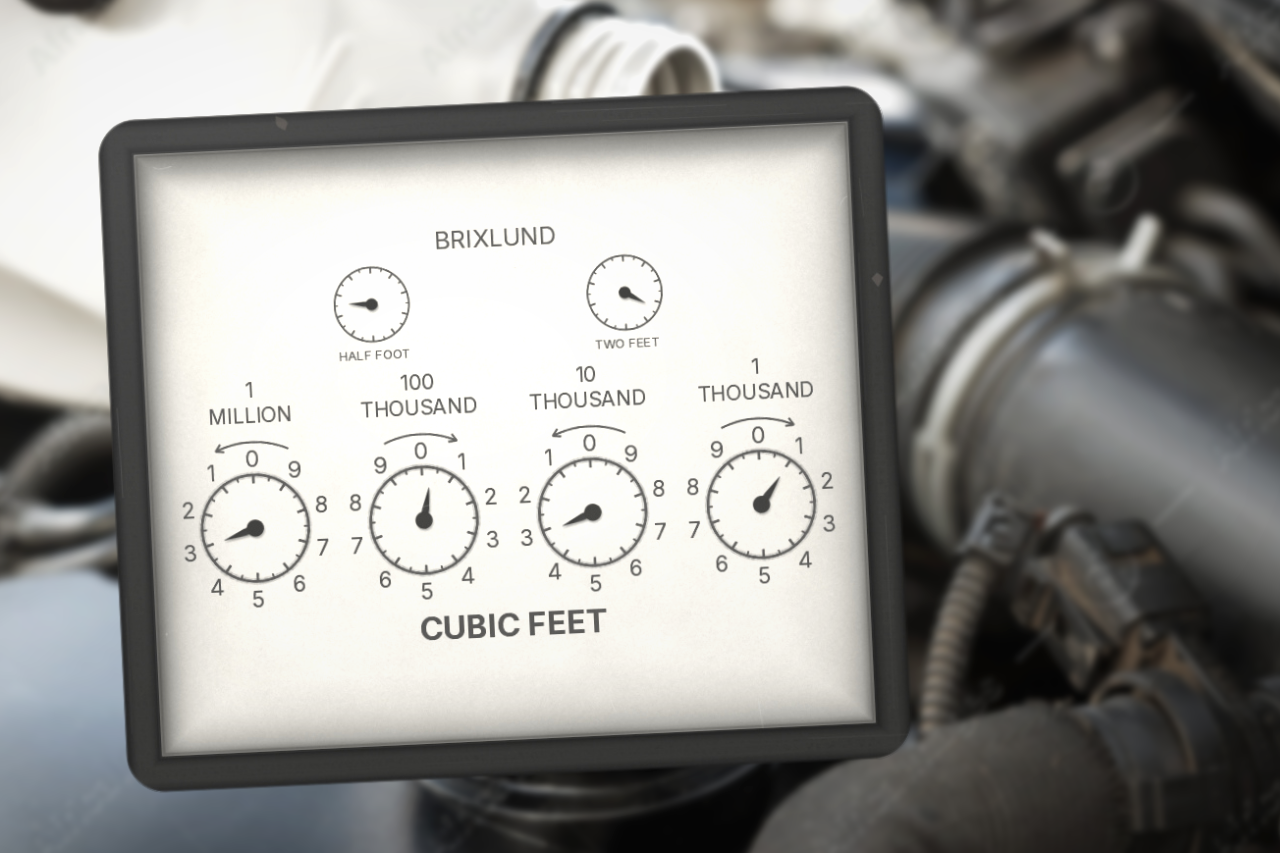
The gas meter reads ft³ 303100
